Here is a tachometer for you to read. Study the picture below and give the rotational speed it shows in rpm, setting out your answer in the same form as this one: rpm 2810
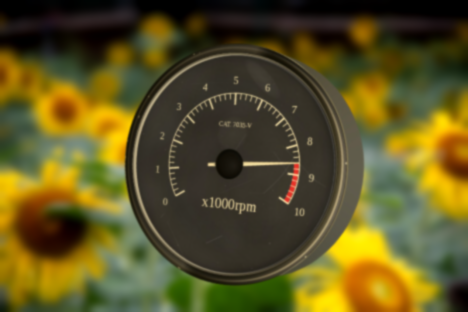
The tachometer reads rpm 8600
